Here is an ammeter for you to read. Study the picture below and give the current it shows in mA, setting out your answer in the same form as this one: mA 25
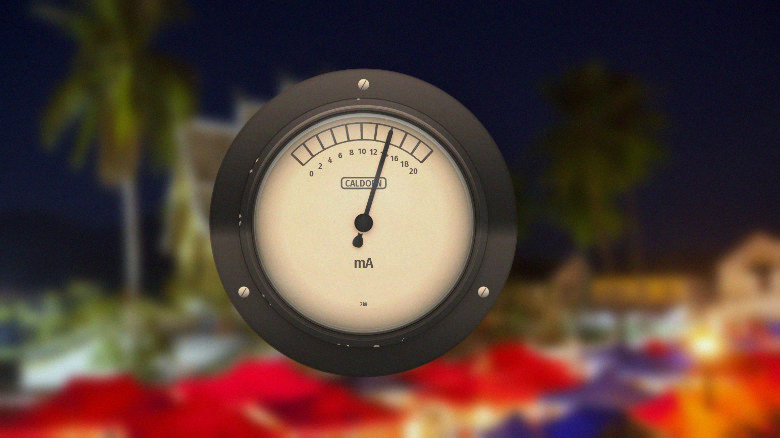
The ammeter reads mA 14
